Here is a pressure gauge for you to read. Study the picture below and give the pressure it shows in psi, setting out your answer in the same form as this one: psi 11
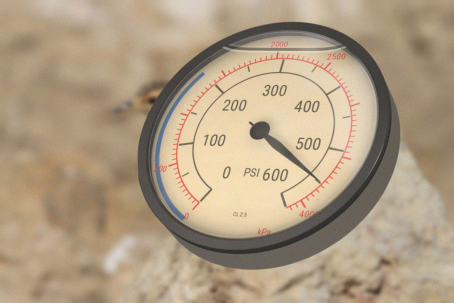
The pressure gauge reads psi 550
